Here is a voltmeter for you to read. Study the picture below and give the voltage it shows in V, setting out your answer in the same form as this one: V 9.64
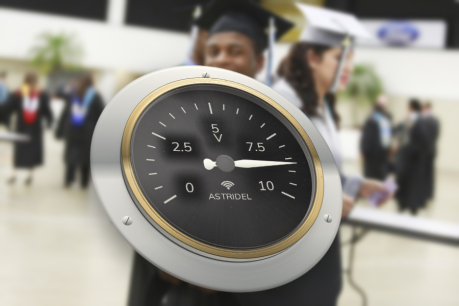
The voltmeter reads V 8.75
